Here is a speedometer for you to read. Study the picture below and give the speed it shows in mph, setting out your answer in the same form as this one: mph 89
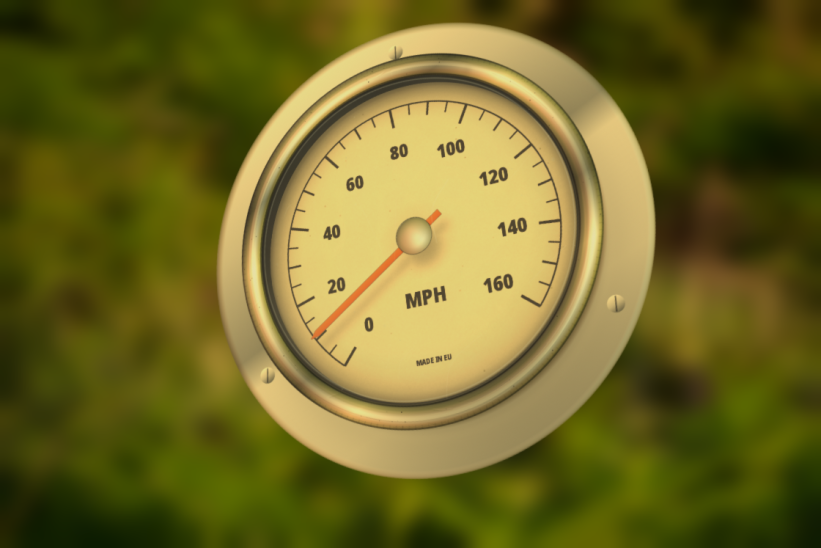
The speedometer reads mph 10
